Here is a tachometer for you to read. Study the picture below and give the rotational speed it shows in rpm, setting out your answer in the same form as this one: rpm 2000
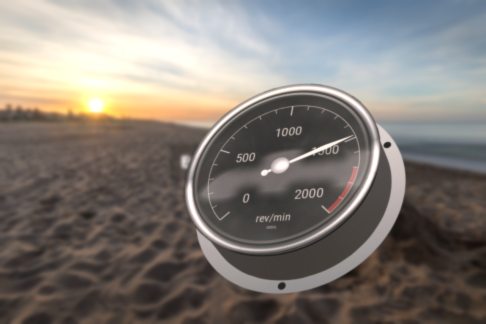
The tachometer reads rpm 1500
